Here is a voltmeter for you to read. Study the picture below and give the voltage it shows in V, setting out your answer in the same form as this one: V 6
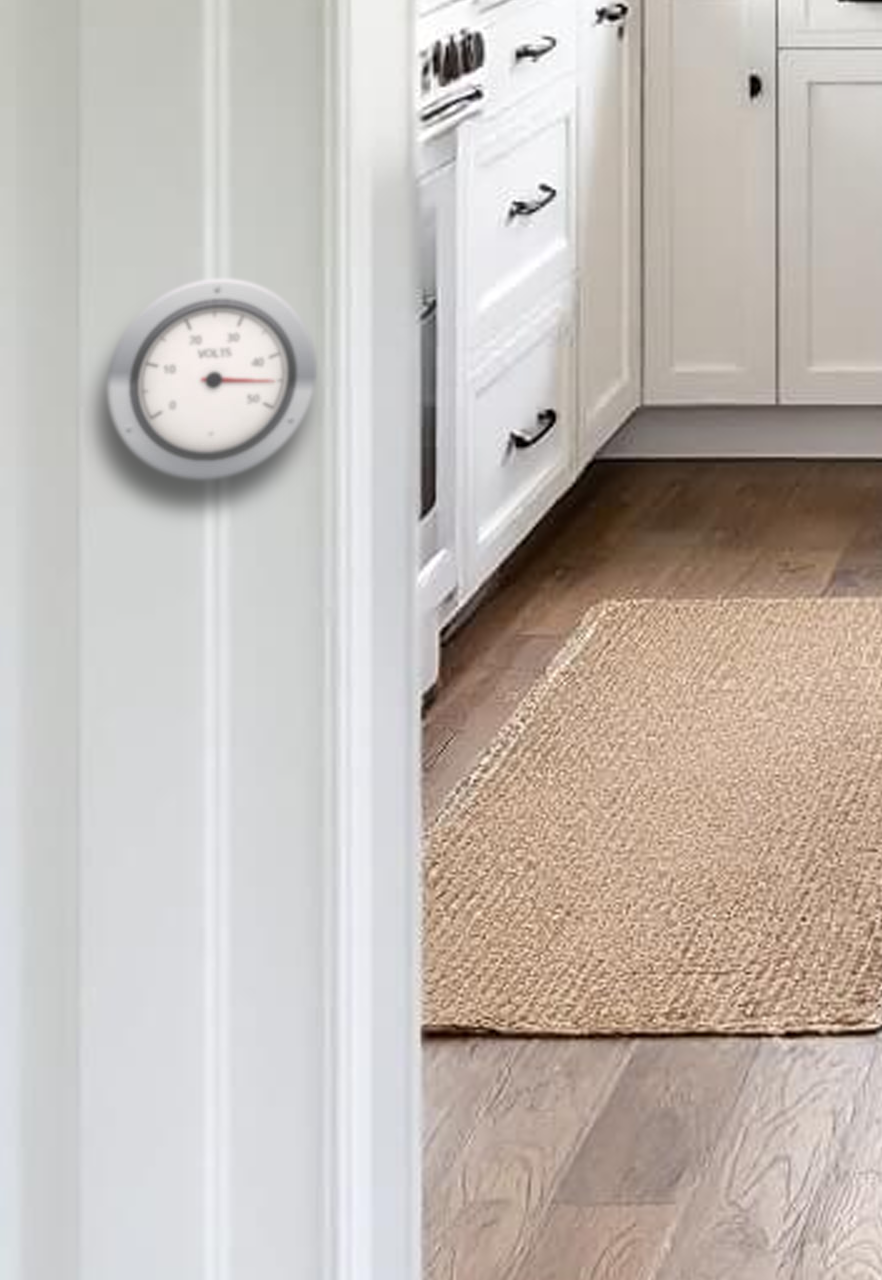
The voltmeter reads V 45
